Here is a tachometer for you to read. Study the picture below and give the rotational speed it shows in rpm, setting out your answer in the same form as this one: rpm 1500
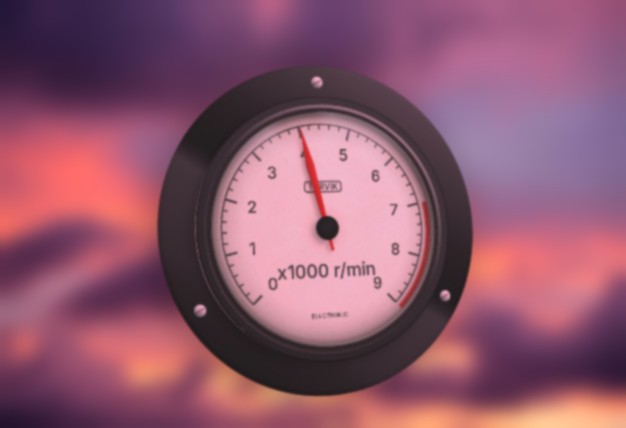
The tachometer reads rpm 4000
